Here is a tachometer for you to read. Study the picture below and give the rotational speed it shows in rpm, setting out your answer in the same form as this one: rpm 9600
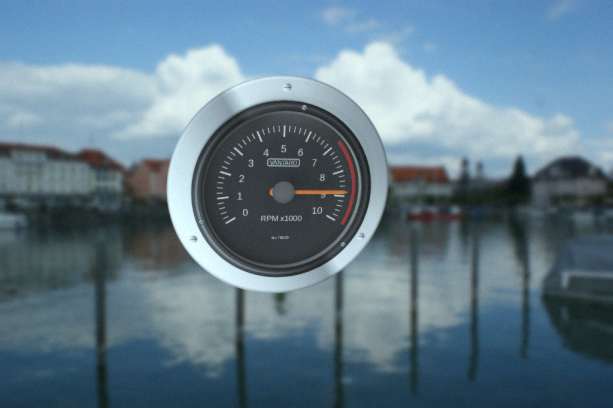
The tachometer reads rpm 8800
